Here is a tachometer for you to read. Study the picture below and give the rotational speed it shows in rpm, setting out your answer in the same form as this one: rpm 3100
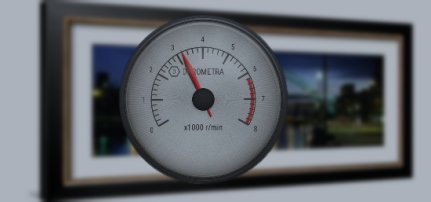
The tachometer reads rpm 3200
